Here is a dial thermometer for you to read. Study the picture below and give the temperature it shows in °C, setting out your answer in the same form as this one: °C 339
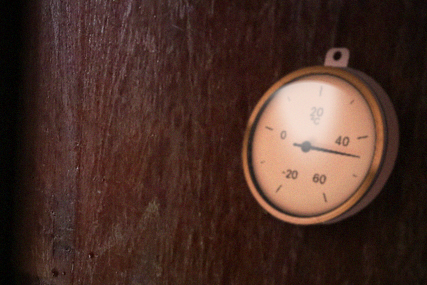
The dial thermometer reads °C 45
